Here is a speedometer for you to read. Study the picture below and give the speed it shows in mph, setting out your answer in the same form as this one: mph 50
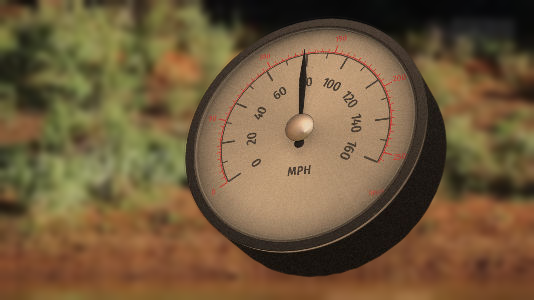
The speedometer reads mph 80
